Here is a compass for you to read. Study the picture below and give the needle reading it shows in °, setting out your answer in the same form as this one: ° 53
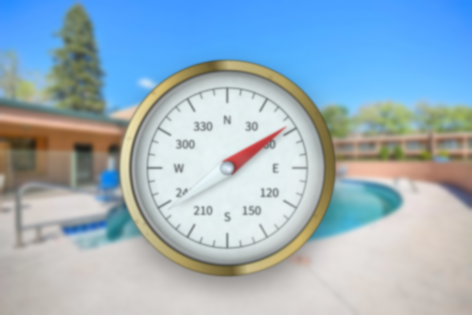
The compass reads ° 55
